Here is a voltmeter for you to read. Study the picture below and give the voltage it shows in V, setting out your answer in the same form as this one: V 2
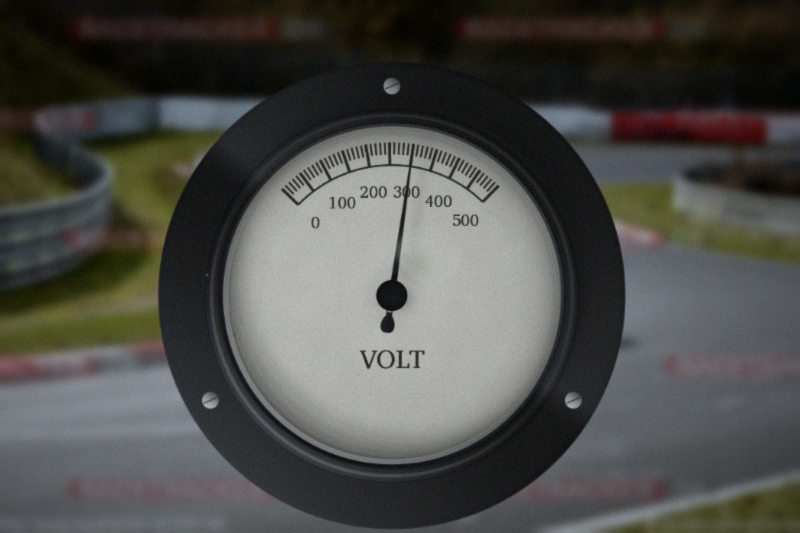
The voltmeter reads V 300
